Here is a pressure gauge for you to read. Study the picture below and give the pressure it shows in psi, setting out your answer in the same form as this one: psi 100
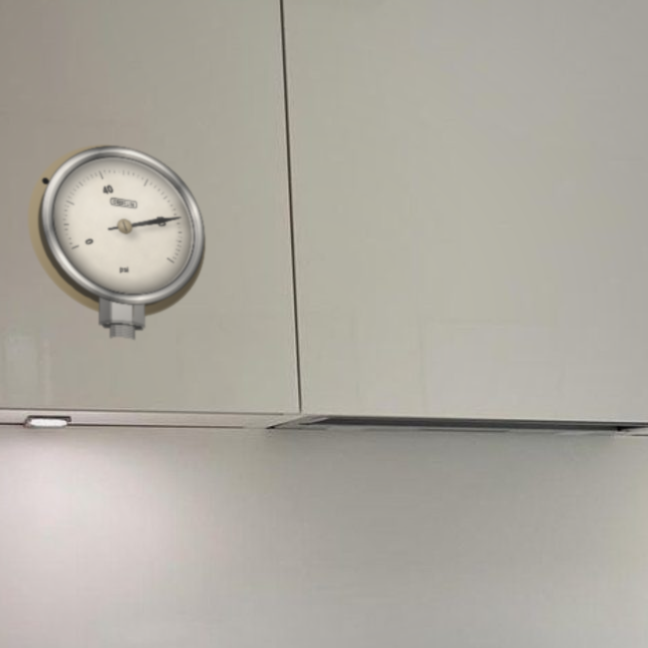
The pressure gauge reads psi 80
